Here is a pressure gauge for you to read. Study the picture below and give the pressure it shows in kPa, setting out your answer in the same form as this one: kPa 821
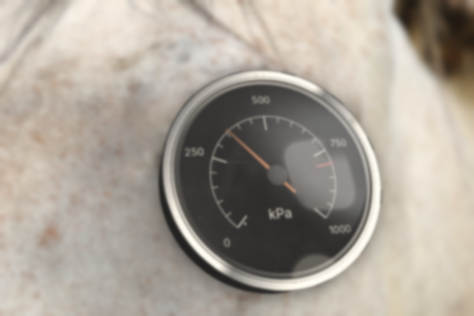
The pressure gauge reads kPa 350
